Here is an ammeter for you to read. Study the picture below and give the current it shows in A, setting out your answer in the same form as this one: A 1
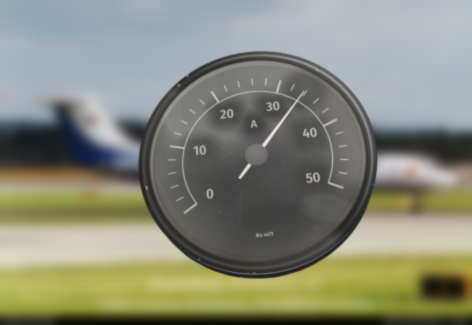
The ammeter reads A 34
